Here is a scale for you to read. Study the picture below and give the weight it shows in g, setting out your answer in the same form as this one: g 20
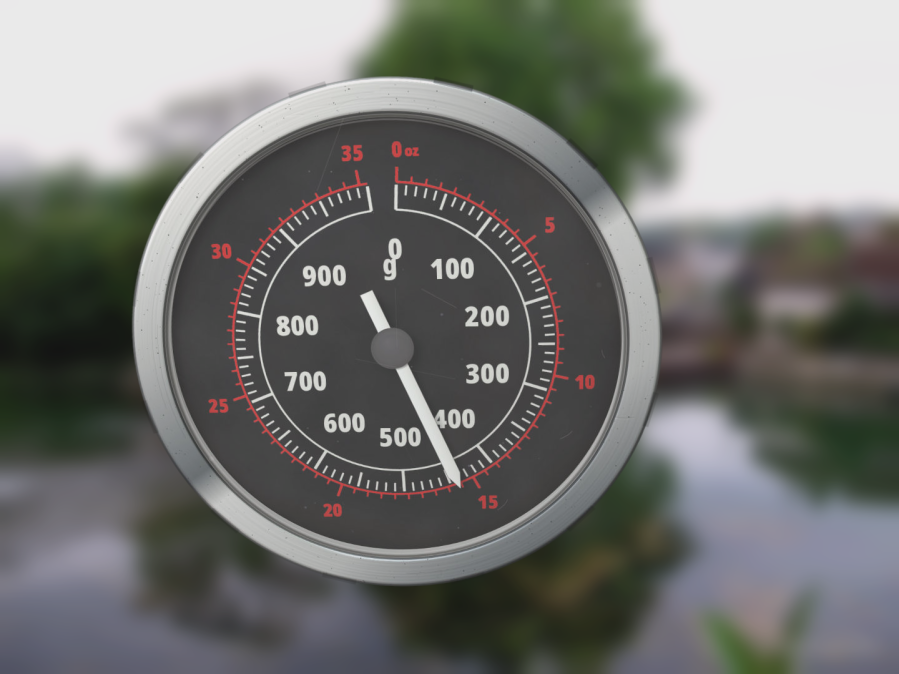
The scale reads g 440
